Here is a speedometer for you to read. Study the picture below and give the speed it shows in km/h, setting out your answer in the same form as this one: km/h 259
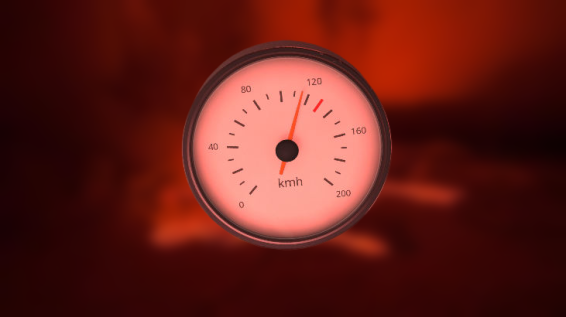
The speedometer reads km/h 115
